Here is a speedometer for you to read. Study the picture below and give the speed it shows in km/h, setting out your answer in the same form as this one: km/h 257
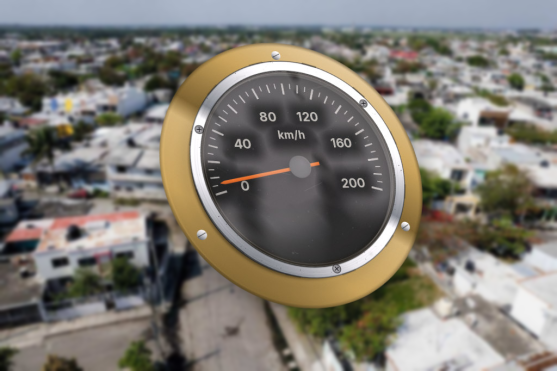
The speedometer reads km/h 5
